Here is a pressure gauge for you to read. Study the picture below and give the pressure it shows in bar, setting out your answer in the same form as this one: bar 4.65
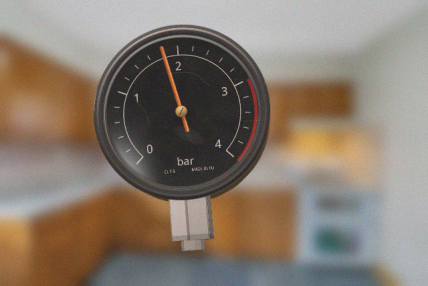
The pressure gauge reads bar 1.8
